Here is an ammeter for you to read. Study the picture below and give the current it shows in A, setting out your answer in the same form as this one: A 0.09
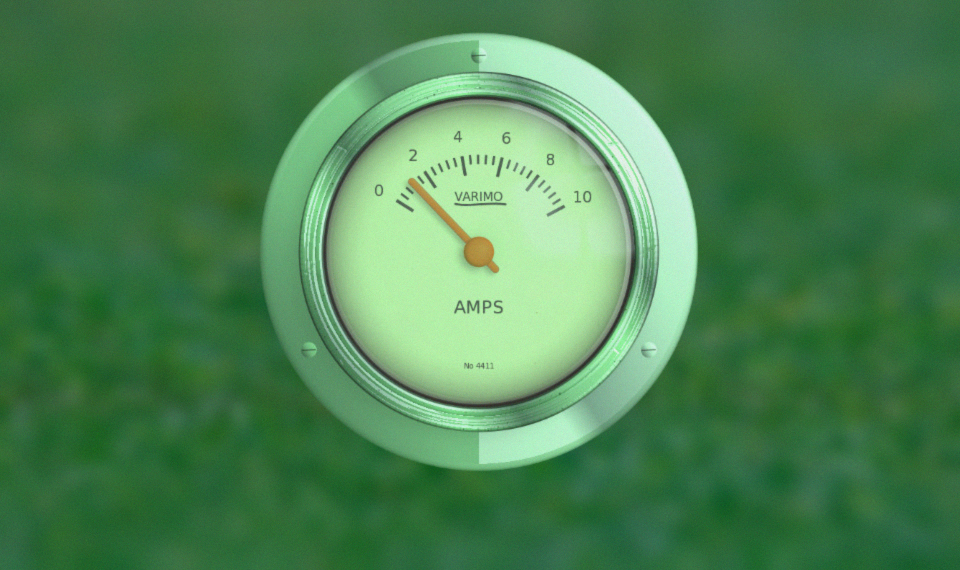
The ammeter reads A 1.2
